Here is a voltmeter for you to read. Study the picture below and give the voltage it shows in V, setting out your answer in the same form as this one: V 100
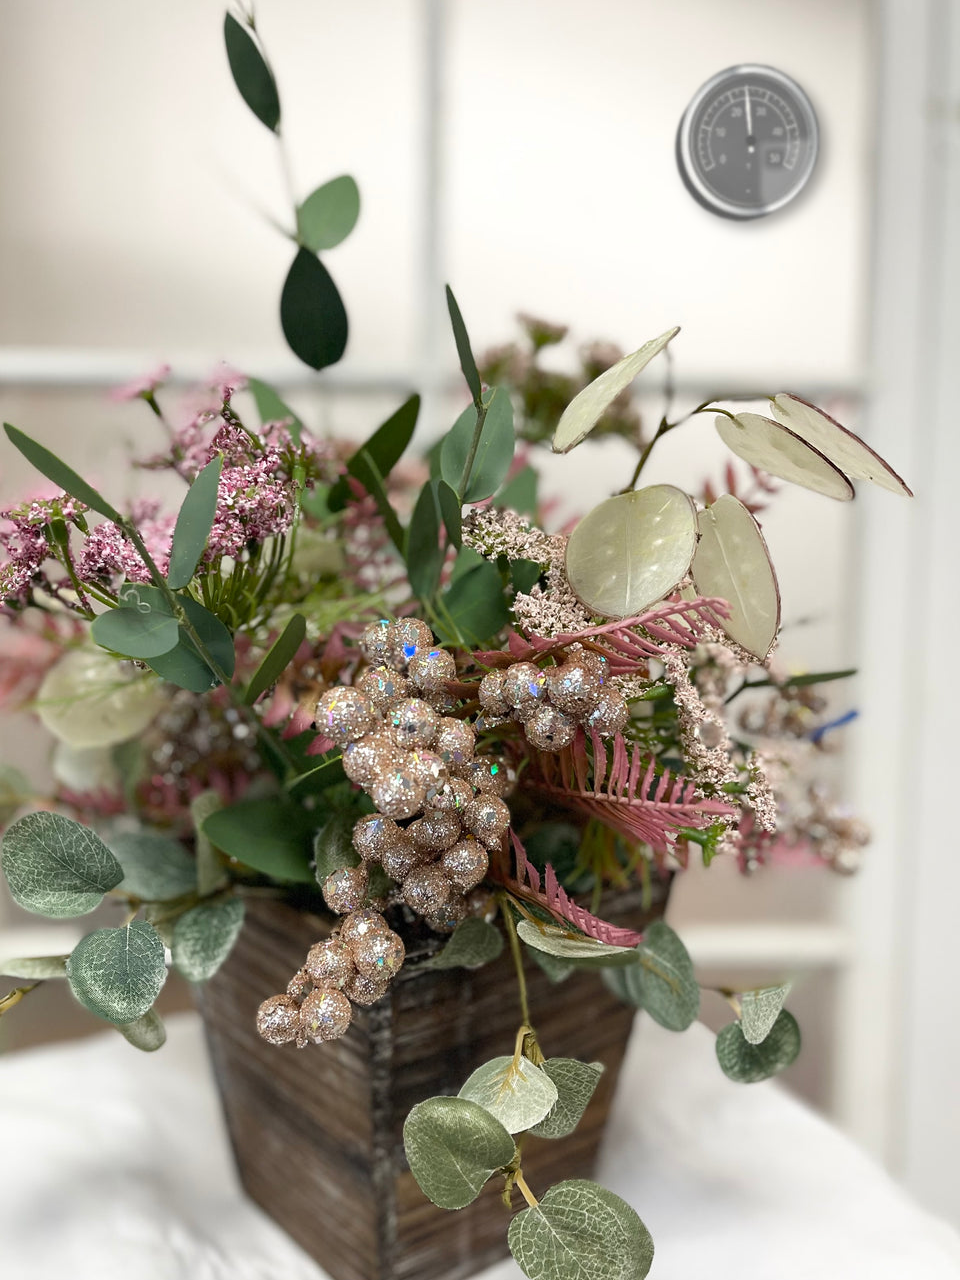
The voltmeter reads V 24
